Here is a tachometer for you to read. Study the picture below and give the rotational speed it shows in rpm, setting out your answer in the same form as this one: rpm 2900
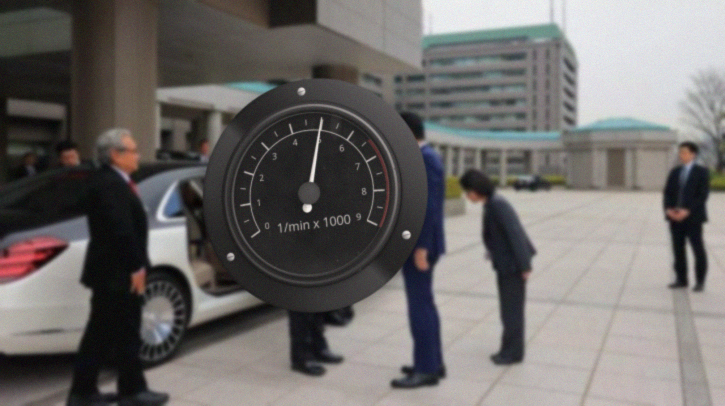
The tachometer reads rpm 5000
